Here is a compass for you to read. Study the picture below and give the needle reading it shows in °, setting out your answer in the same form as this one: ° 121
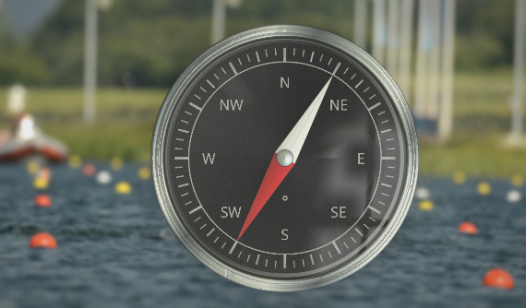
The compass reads ° 210
